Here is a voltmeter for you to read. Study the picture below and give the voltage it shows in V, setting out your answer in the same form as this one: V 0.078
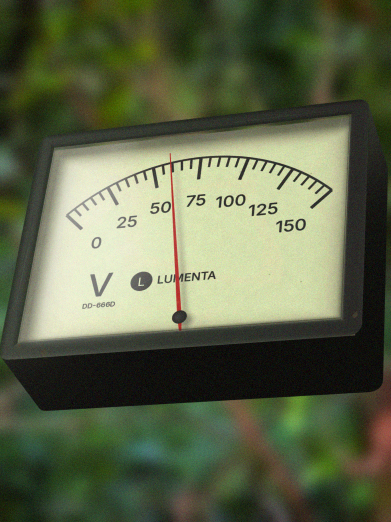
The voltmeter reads V 60
